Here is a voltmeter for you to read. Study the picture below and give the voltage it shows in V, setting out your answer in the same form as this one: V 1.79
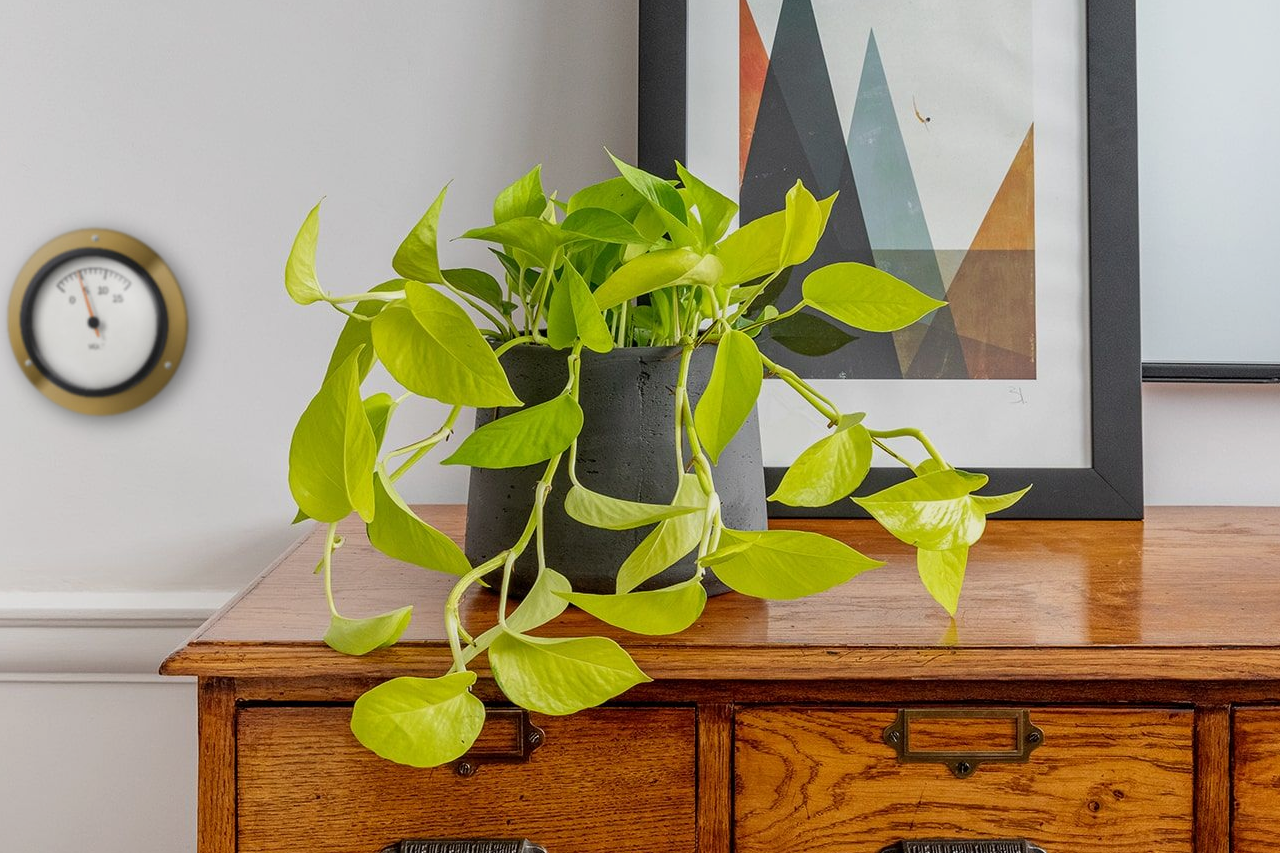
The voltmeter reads V 5
